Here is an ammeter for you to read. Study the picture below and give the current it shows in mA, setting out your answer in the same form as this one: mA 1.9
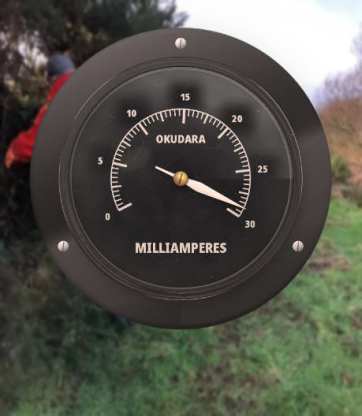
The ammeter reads mA 29
